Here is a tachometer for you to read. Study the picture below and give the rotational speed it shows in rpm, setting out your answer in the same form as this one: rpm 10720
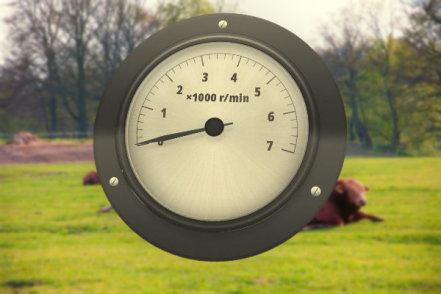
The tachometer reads rpm 0
